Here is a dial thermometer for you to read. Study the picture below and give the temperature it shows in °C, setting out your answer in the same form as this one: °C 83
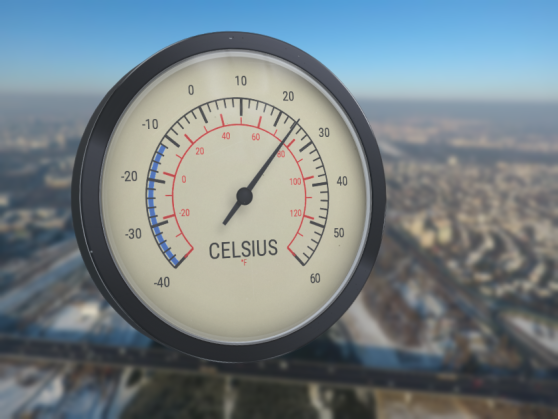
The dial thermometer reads °C 24
